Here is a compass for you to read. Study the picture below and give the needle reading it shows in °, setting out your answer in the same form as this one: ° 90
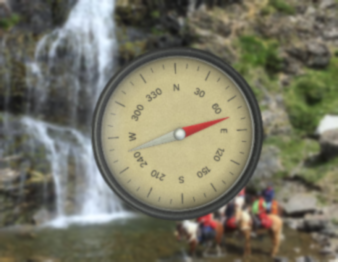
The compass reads ° 75
